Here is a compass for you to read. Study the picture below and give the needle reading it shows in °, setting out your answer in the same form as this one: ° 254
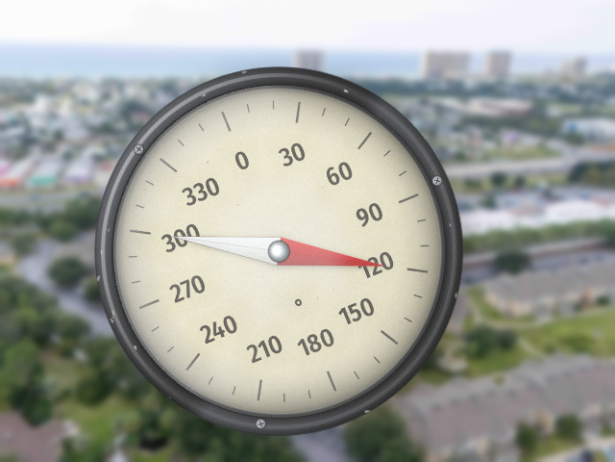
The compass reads ° 120
